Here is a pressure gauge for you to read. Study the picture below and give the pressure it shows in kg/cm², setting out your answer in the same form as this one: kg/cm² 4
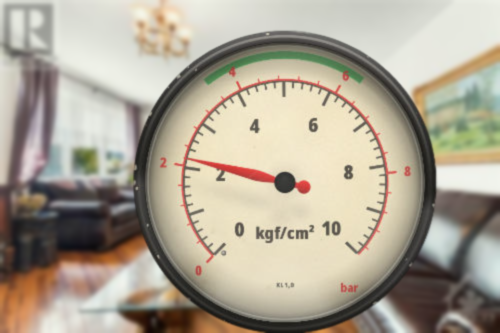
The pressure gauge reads kg/cm² 2.2
